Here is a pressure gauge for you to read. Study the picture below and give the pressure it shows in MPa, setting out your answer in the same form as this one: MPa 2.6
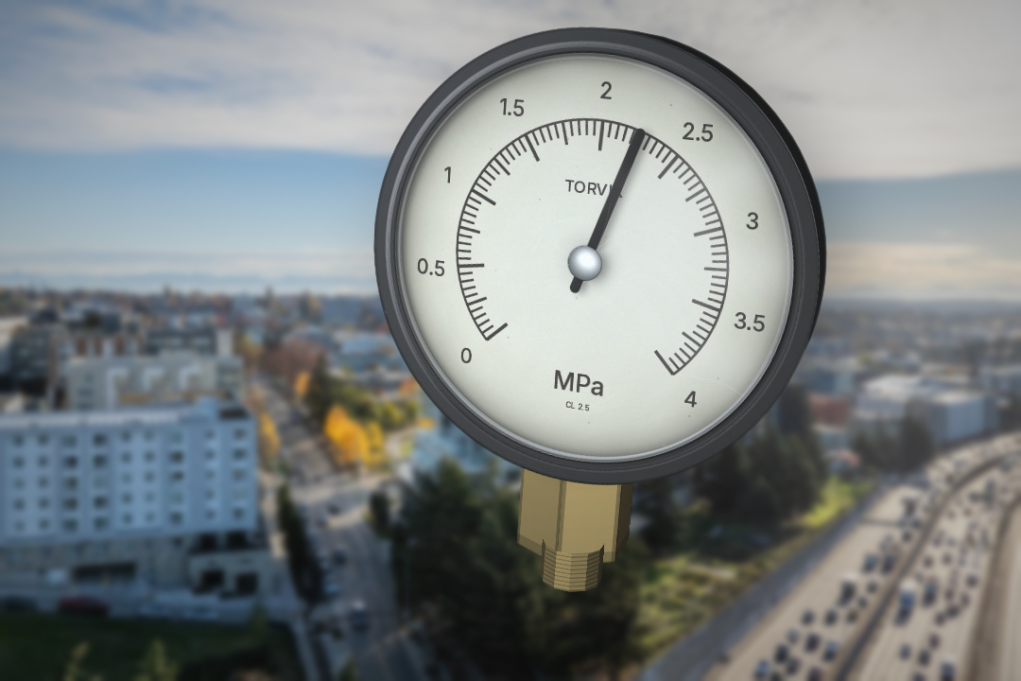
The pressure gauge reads MPa 2.25
